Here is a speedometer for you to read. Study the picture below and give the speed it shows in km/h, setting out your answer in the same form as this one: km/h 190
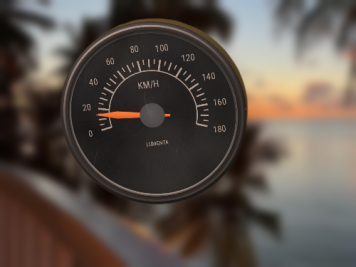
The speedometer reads km/h 15
